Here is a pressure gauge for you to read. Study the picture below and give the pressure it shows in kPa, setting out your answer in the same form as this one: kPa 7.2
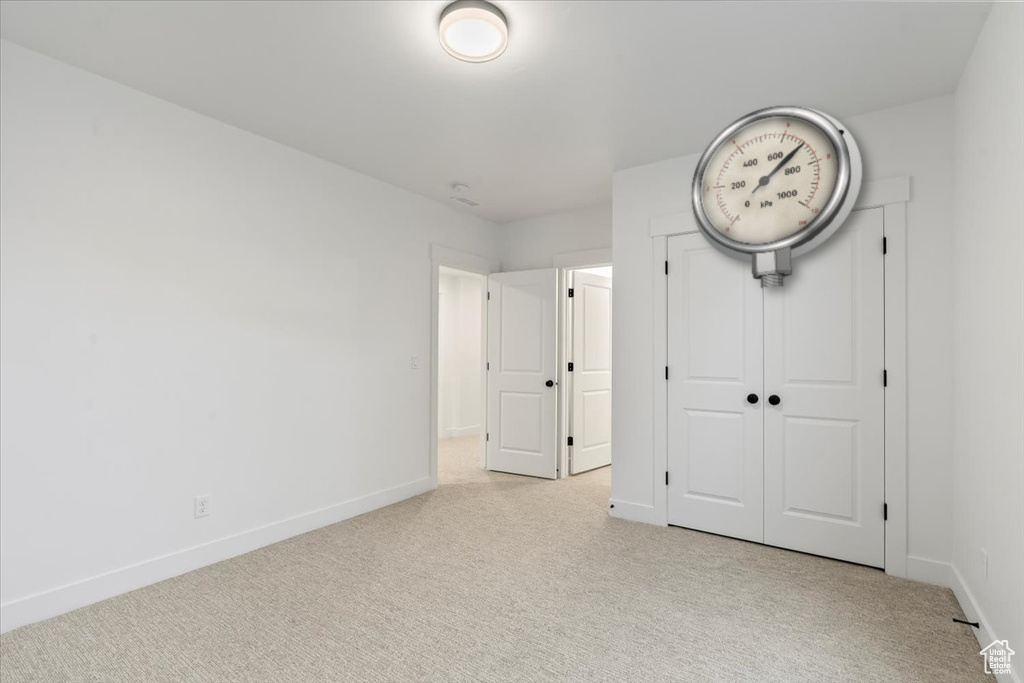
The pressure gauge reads kPa 700
